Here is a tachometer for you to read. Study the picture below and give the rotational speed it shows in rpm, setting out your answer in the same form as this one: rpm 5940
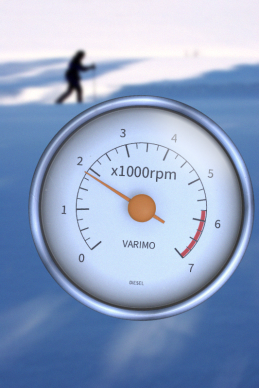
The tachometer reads rpm 1875
